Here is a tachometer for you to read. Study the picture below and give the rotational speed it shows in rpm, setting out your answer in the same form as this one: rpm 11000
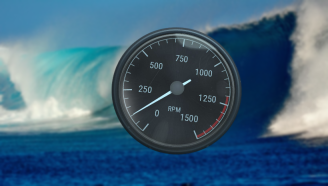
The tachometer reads rpm 100
